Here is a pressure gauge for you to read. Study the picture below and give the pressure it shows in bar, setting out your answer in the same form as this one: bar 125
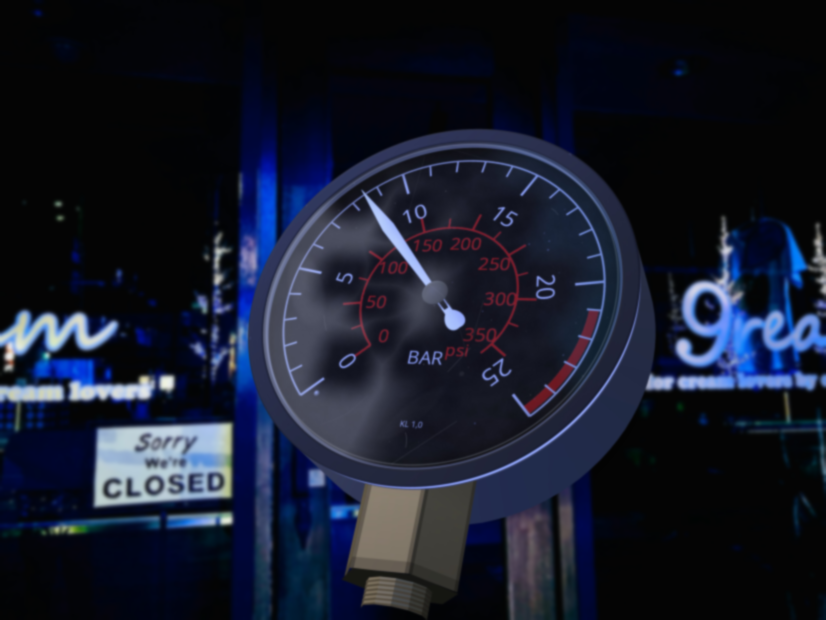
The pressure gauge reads bar 8.5
